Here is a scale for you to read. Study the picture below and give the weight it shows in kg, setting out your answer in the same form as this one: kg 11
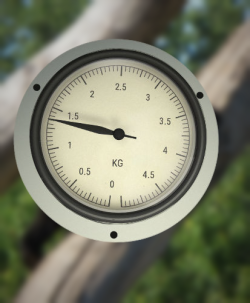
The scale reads kg 1.35
